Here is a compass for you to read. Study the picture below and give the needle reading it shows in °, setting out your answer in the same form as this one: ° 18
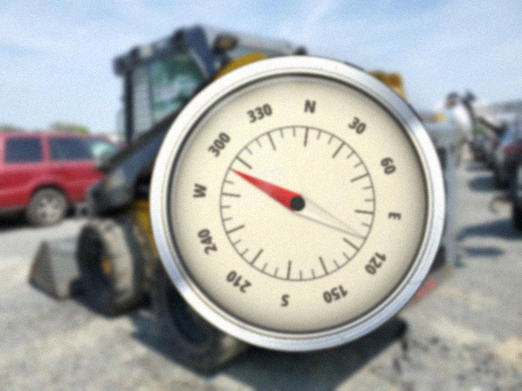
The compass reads ° 290
